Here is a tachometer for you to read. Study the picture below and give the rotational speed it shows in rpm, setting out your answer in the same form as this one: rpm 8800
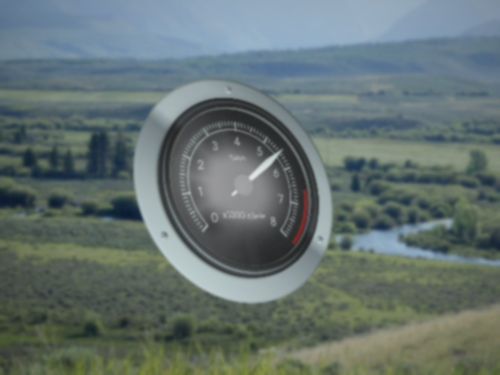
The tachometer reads rpm 5500
